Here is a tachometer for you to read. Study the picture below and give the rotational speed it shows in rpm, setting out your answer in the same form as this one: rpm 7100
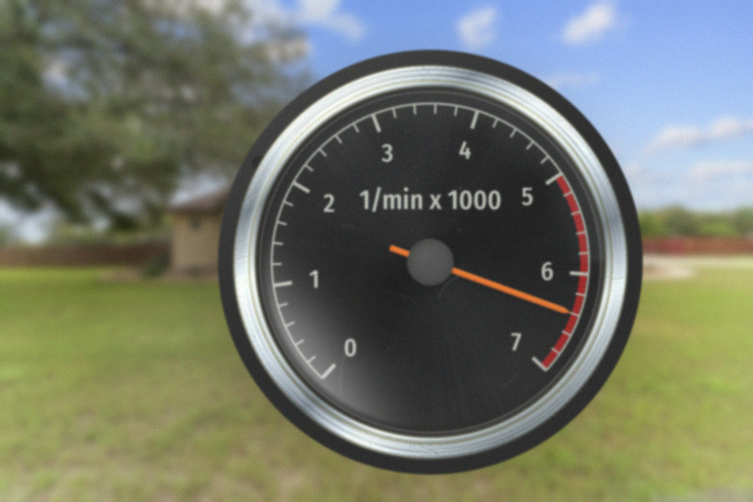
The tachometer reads rpm 6400
